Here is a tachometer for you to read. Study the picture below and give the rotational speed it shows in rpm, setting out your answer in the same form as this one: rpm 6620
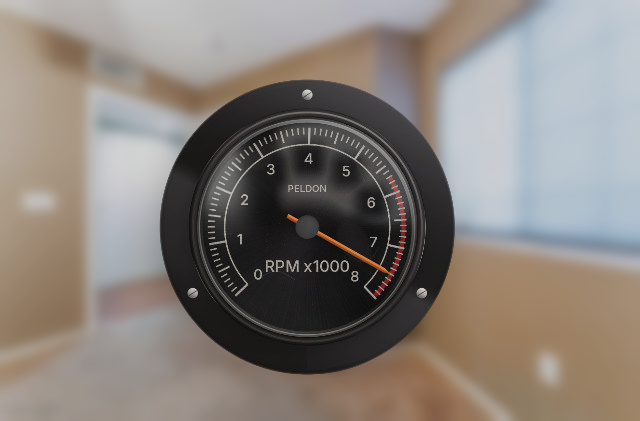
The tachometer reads rpm 7500
